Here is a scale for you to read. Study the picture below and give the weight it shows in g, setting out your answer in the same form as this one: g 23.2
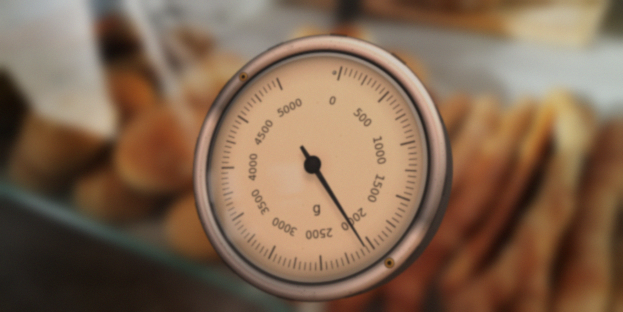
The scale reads g 2050
